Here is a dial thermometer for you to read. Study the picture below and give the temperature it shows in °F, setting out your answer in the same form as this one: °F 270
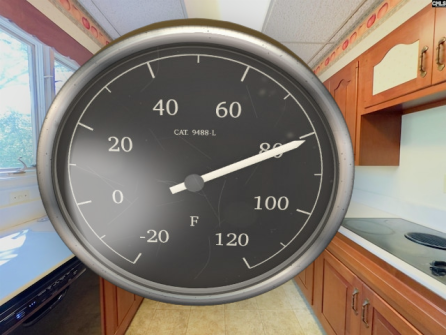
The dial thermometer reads °F 80
